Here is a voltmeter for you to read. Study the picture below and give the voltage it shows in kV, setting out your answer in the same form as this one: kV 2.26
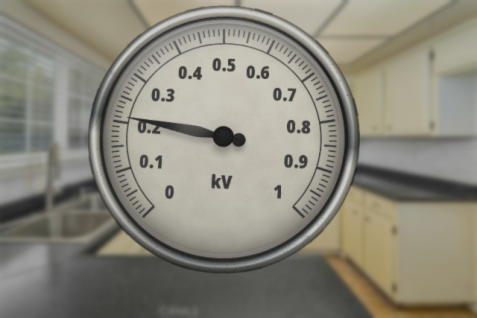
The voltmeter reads kV 0.21
